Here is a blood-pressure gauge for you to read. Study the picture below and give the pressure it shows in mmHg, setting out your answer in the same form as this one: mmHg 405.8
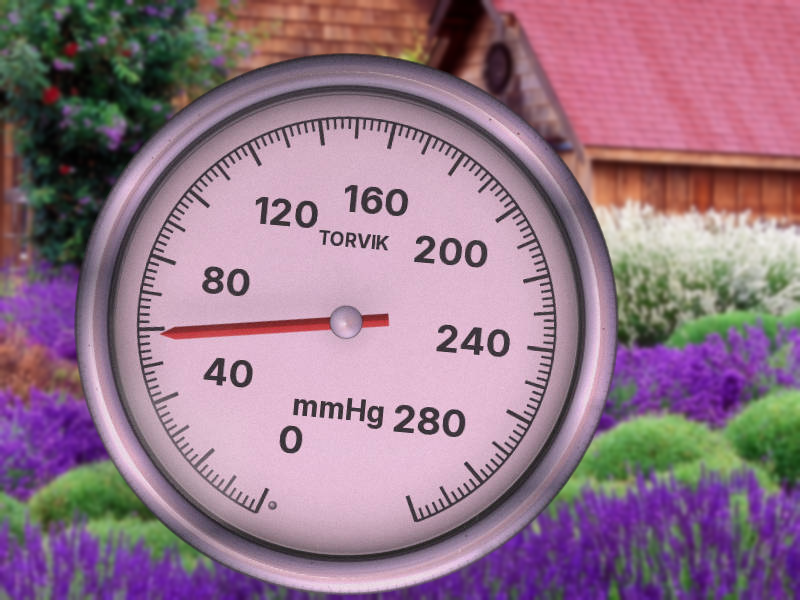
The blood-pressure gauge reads mmHg 58
